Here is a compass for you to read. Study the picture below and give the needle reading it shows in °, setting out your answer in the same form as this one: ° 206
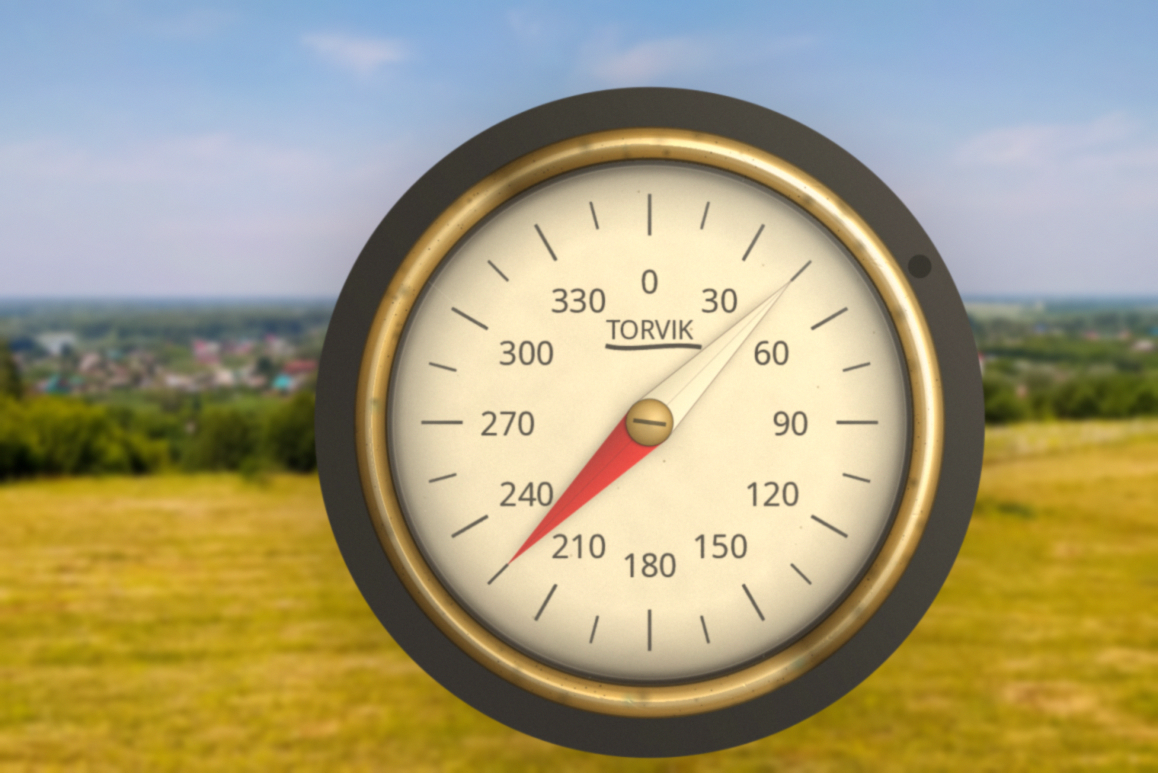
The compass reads ° 225
